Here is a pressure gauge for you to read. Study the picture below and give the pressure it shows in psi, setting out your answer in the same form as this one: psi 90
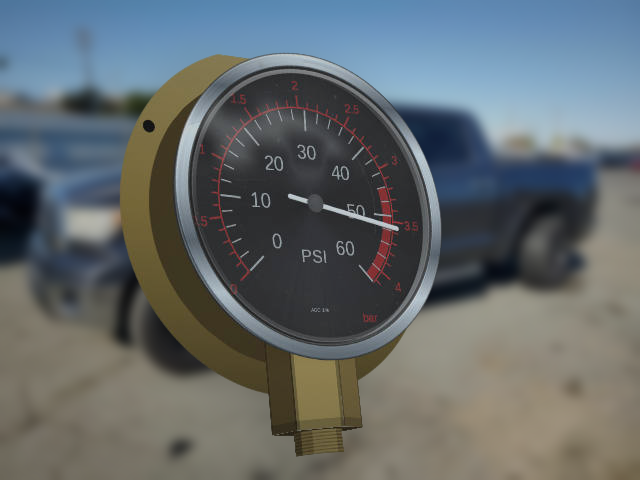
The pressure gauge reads psi 52
